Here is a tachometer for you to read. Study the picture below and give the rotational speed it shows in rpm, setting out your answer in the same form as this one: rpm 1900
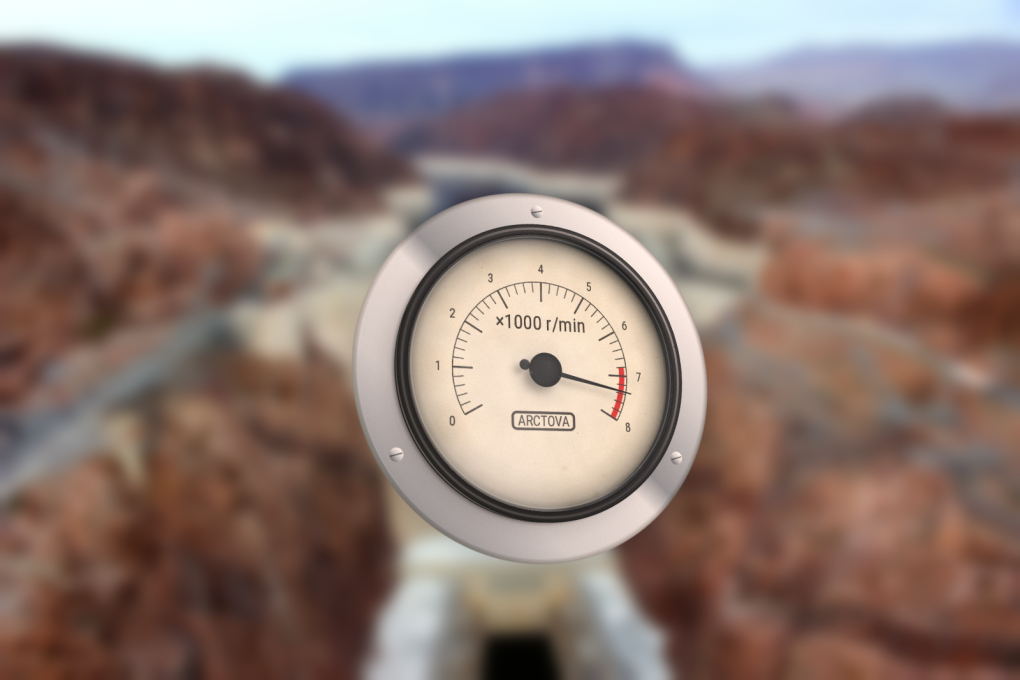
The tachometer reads rpm 7400
